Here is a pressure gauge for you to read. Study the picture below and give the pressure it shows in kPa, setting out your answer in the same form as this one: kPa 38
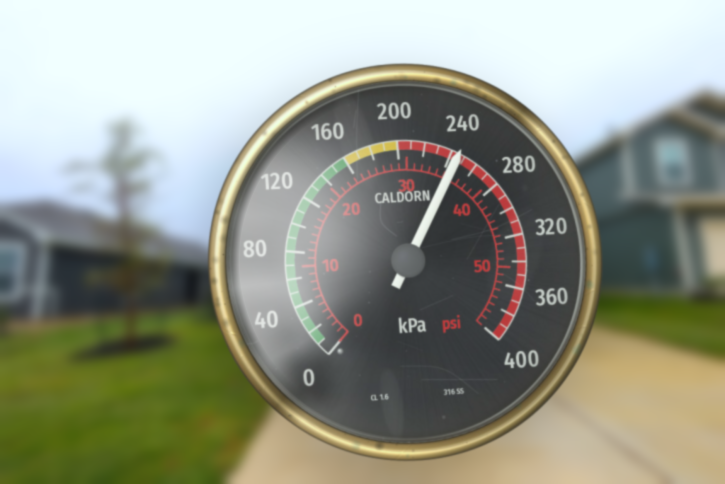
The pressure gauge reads kPa 245
